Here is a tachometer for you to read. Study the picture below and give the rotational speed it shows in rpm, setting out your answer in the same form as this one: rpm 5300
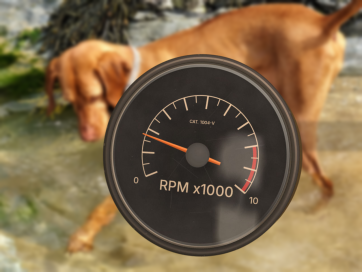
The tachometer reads rpm 1750
